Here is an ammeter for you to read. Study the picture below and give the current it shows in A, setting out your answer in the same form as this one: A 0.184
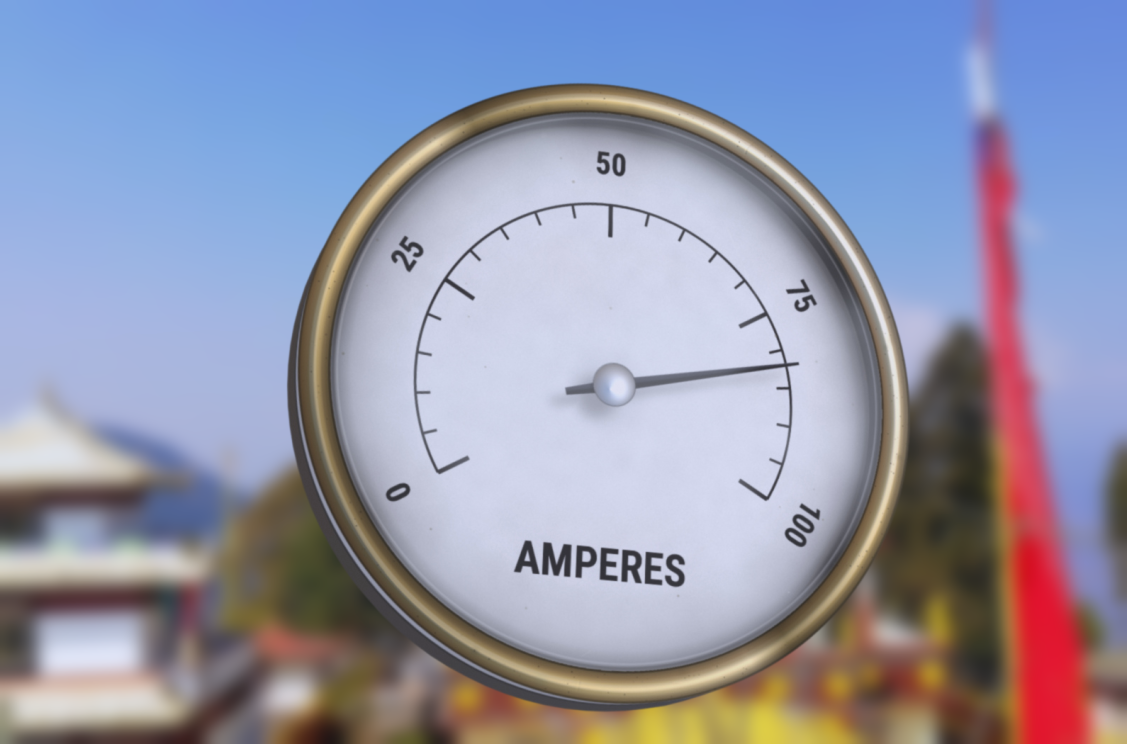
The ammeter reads A 82.5
